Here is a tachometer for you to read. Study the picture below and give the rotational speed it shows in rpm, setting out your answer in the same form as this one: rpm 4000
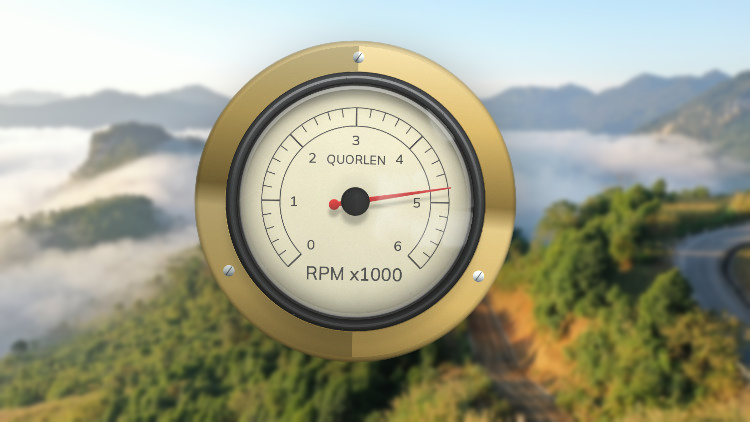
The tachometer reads rpm 4800
